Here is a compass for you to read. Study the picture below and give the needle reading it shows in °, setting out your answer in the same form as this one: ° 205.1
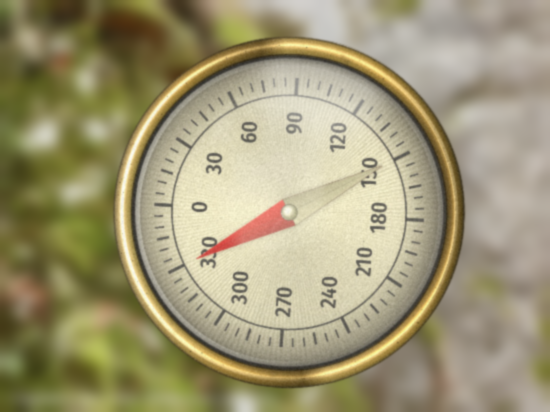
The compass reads ° 330
